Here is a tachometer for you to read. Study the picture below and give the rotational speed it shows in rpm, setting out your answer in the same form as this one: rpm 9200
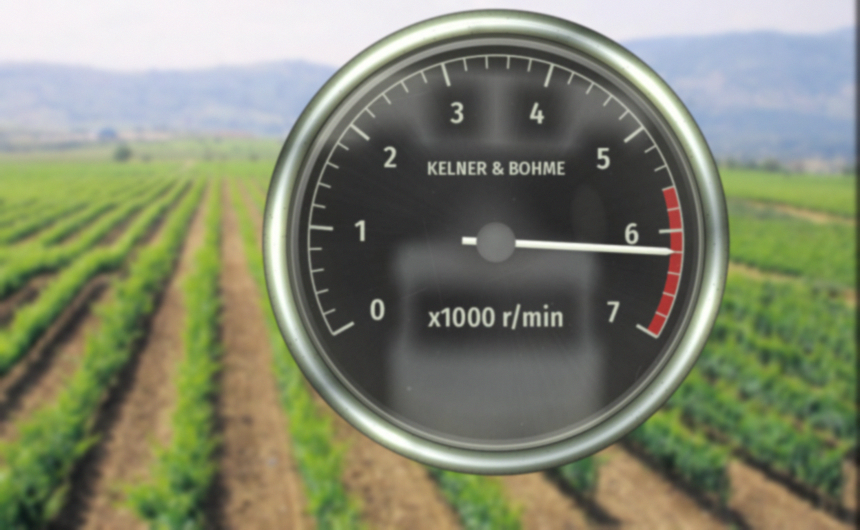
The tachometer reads rpm 6200
